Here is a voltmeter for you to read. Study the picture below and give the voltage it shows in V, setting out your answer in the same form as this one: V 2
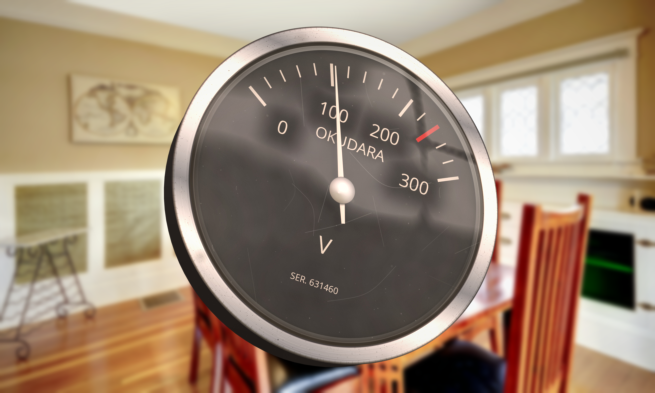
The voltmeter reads V 100
